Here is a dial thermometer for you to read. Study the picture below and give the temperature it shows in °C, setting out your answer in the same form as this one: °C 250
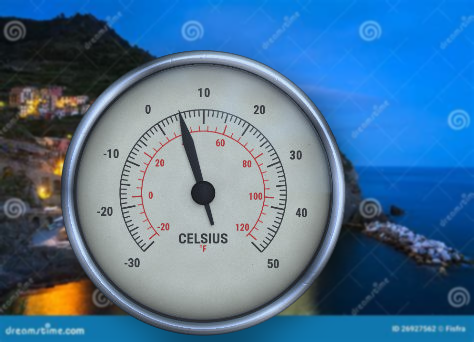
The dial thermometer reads °C 5
